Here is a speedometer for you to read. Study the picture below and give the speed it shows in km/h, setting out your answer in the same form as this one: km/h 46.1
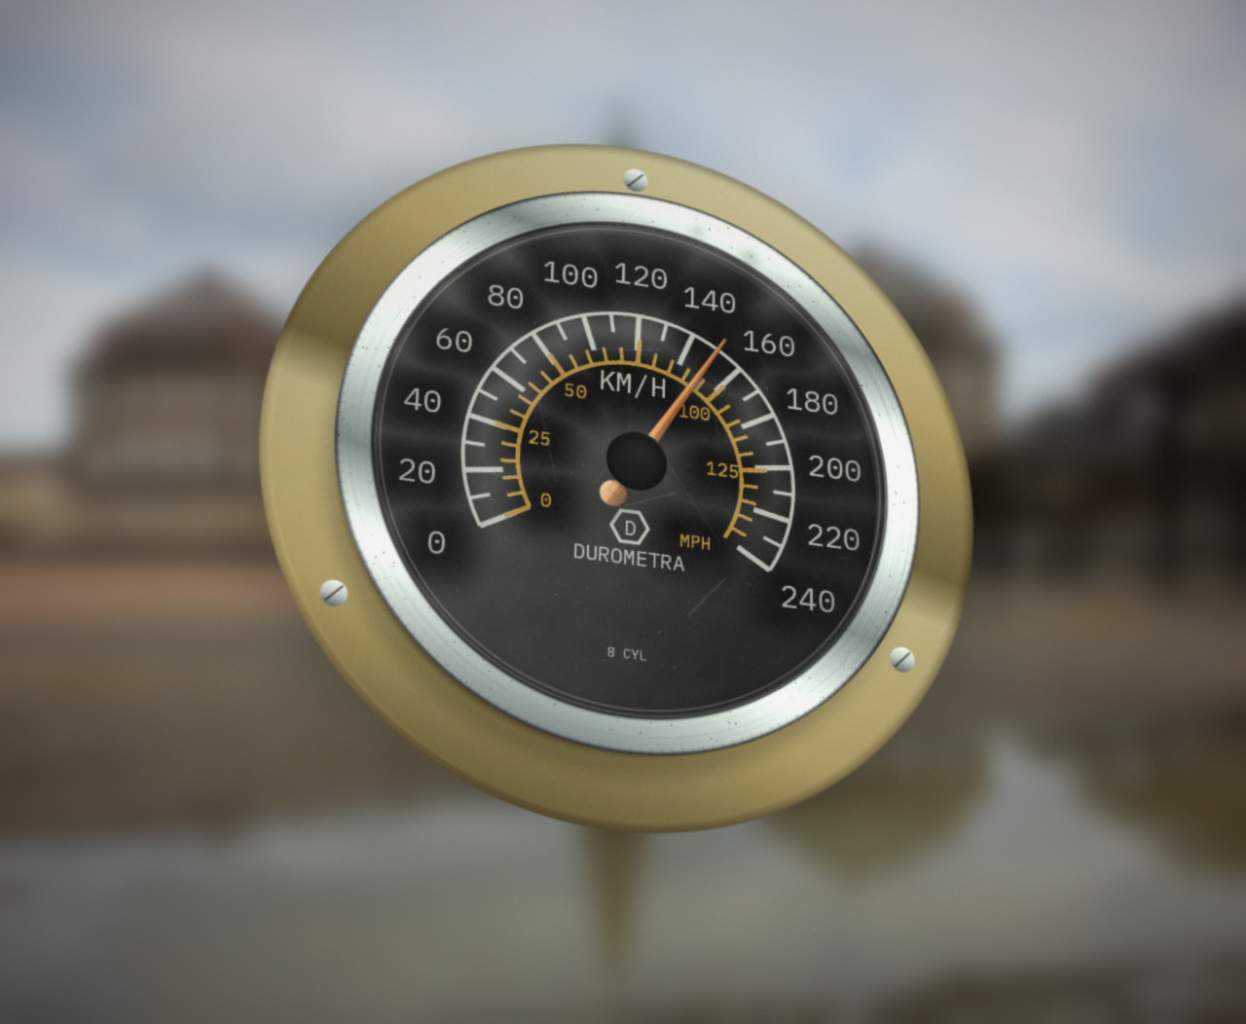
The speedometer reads km/h 150
